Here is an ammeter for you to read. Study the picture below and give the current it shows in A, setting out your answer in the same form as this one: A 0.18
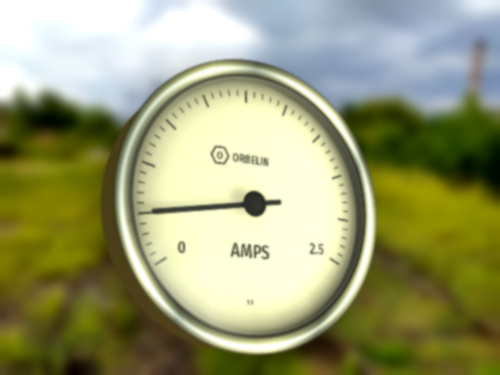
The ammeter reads A 0.25
